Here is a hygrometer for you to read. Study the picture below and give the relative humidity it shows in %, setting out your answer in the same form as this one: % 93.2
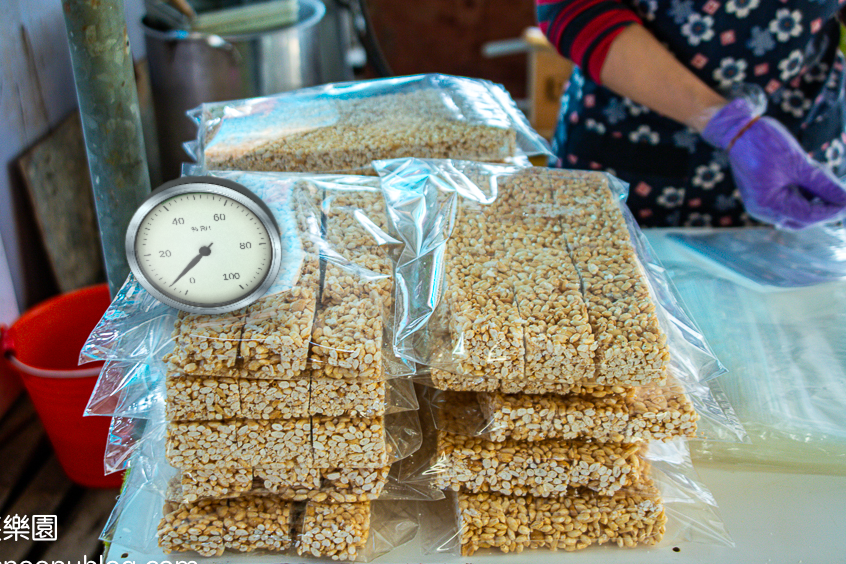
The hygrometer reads % 6
